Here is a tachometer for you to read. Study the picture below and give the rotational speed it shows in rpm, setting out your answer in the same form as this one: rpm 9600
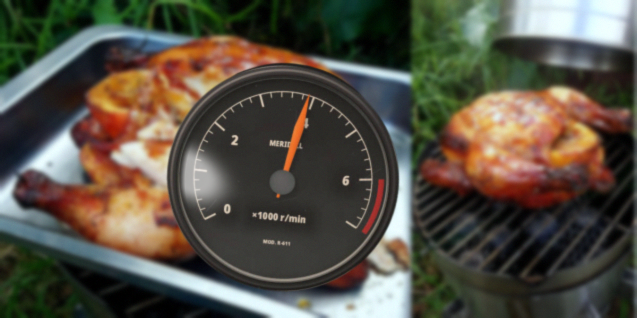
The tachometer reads rpm 3900
